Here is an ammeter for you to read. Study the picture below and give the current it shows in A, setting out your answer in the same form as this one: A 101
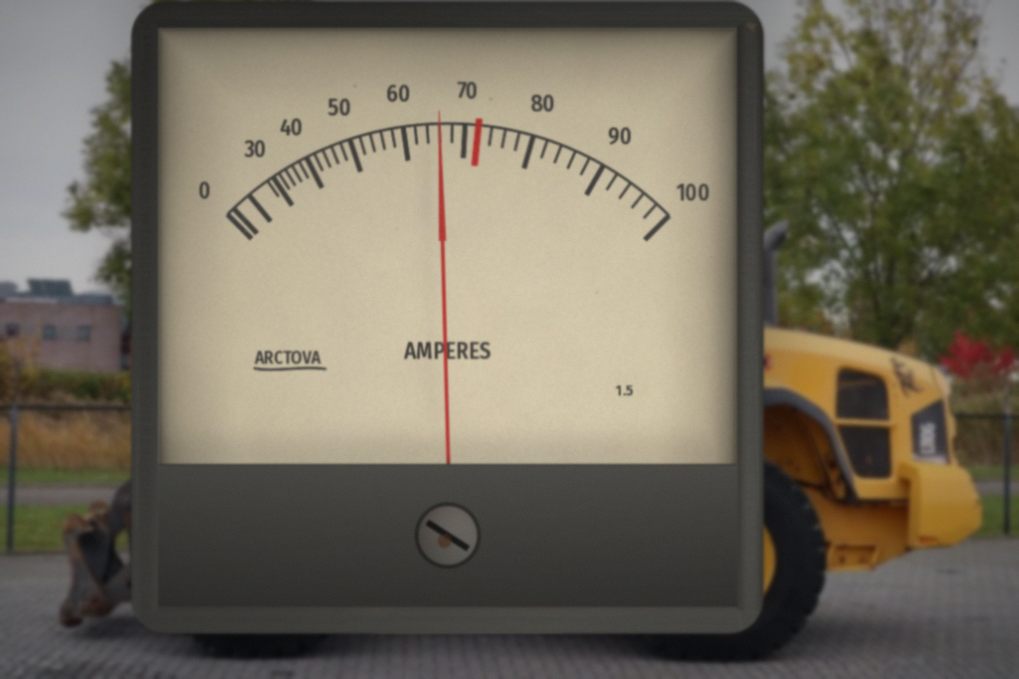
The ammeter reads A 66
